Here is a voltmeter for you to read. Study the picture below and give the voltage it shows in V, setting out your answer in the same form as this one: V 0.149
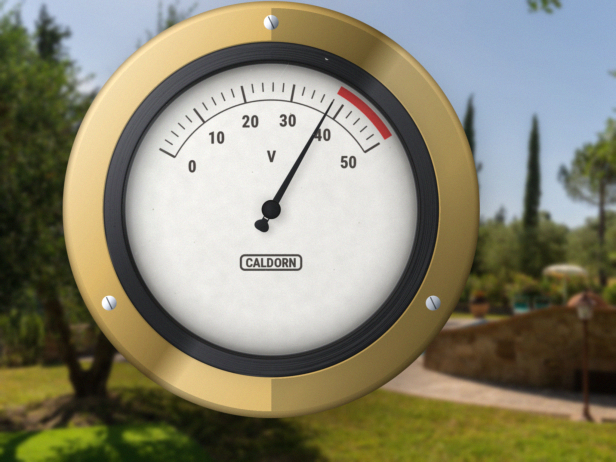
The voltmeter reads V 38
